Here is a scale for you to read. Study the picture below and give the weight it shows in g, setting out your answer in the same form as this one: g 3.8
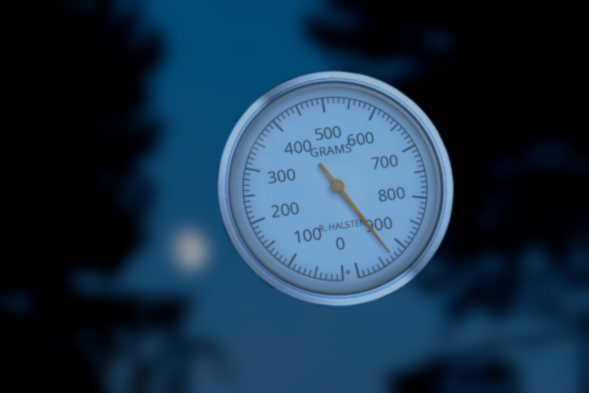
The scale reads g 930
